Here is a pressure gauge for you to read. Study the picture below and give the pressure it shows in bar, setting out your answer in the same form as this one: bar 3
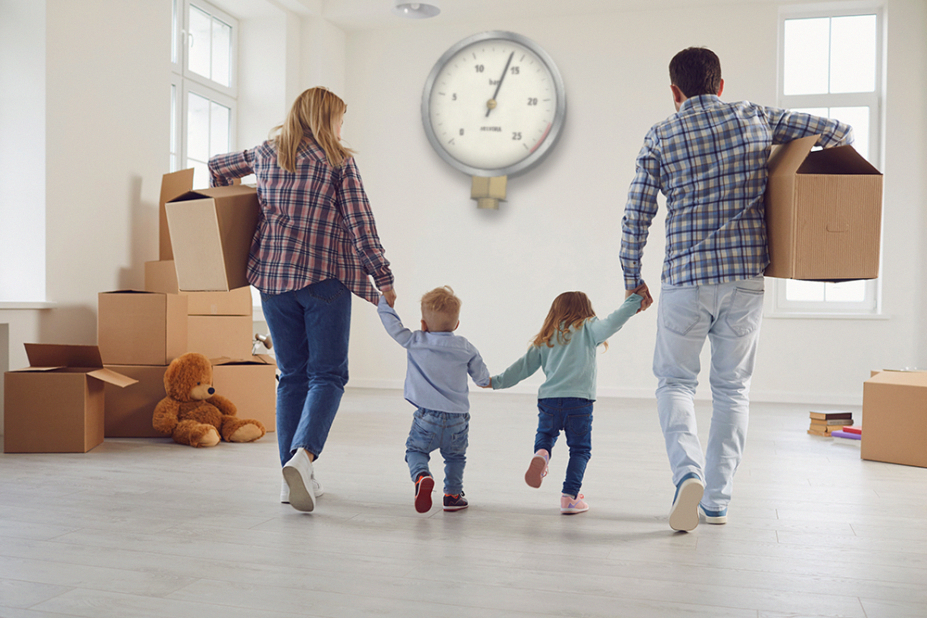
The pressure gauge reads bar 14
